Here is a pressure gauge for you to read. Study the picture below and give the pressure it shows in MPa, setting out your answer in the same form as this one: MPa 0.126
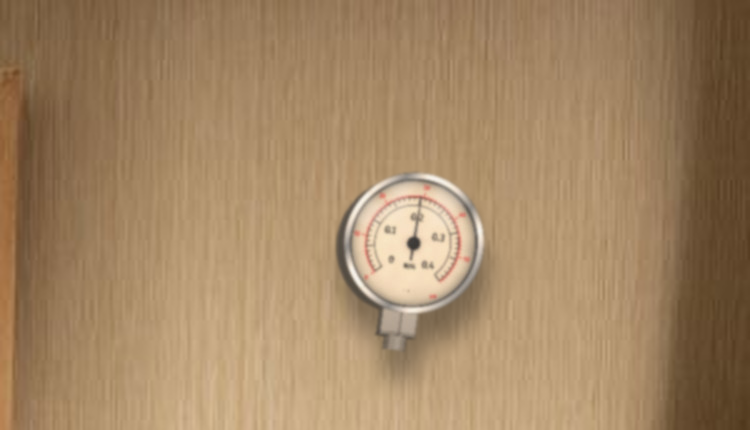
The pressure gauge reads MPa 0.2
